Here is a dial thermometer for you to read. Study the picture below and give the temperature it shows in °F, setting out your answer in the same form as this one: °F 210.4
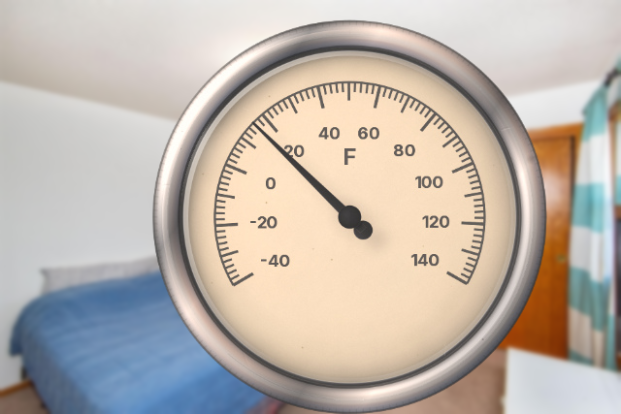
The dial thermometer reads °F 16
